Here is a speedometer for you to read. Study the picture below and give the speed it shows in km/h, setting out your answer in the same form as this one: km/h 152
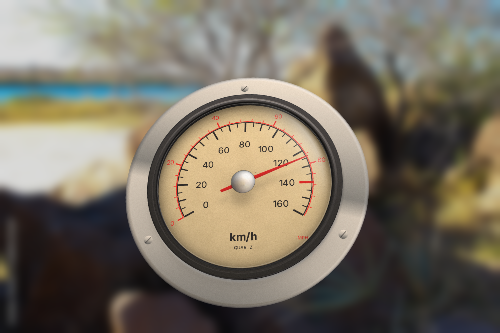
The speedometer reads km/h 125
